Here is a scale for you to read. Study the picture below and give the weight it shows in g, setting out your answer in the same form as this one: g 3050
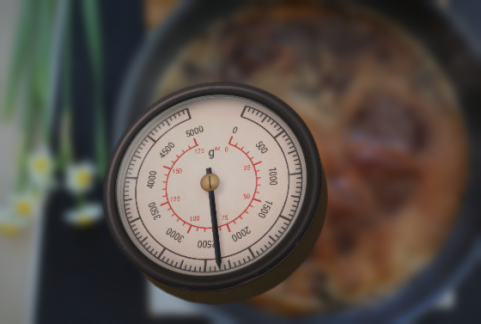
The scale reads g 2350
